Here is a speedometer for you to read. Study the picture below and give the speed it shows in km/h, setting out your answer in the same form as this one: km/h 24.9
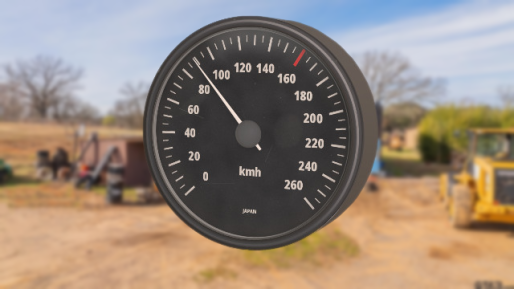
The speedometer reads km/h 90
